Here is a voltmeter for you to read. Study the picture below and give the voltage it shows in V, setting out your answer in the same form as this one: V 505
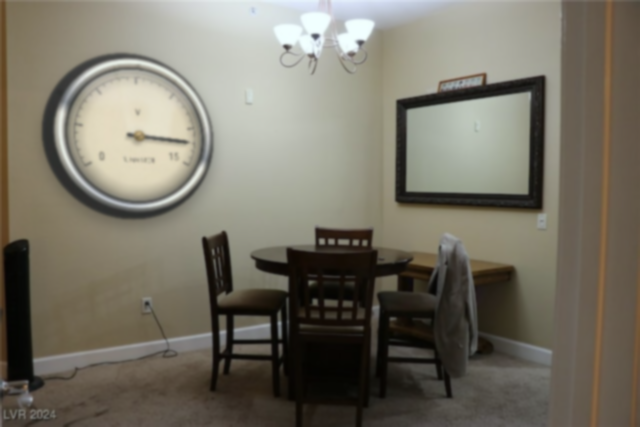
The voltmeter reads V 13.5
